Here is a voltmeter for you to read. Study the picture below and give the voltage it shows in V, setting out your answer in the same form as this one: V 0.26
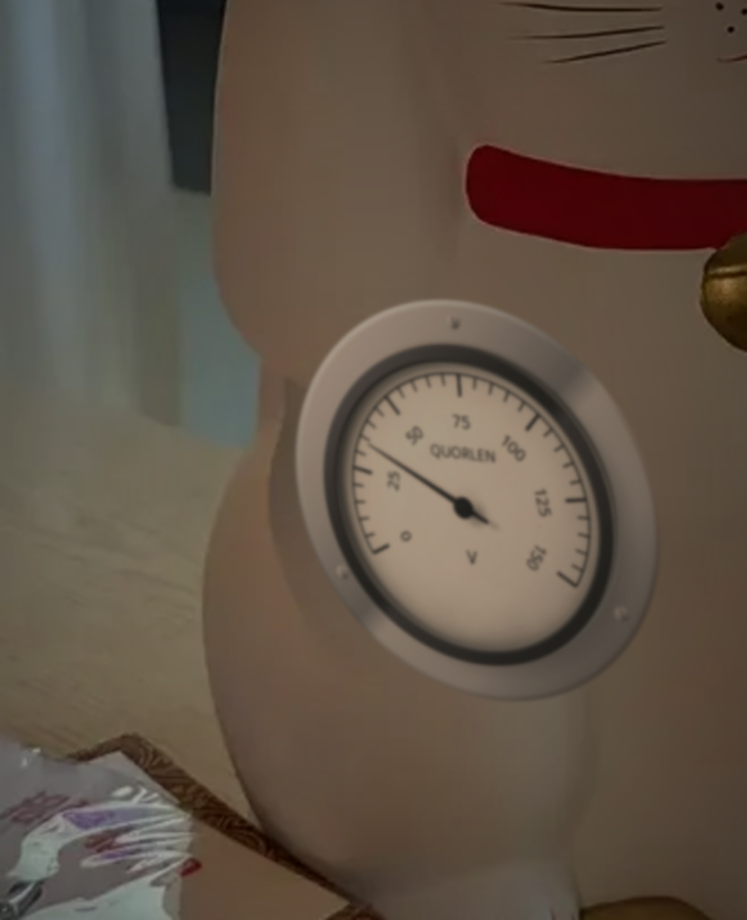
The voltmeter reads V 35
